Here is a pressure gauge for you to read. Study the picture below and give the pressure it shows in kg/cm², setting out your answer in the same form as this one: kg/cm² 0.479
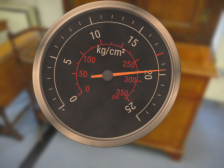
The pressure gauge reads kg/cm² 19.5
